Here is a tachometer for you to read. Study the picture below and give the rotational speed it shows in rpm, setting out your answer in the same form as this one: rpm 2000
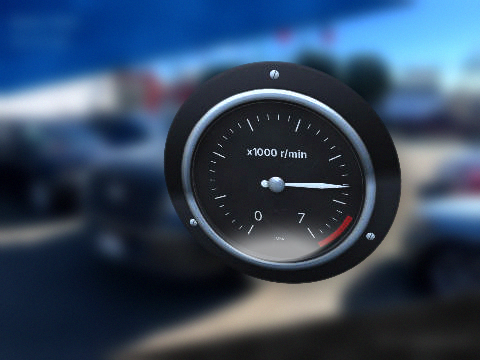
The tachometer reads rpm 5600
